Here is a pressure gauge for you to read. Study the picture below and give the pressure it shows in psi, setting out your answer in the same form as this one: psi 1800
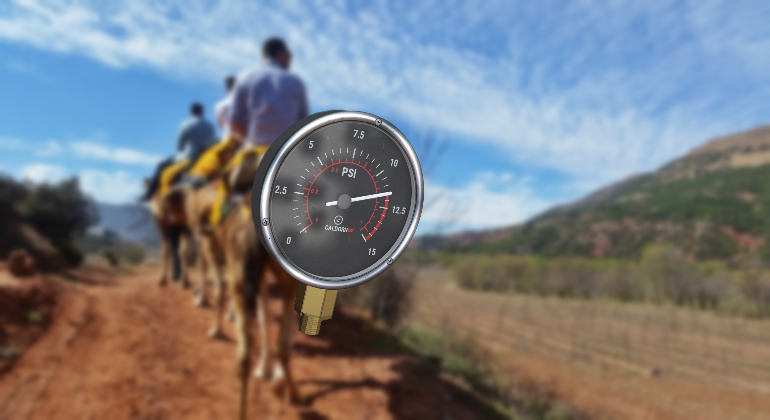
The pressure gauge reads psi 11.5
